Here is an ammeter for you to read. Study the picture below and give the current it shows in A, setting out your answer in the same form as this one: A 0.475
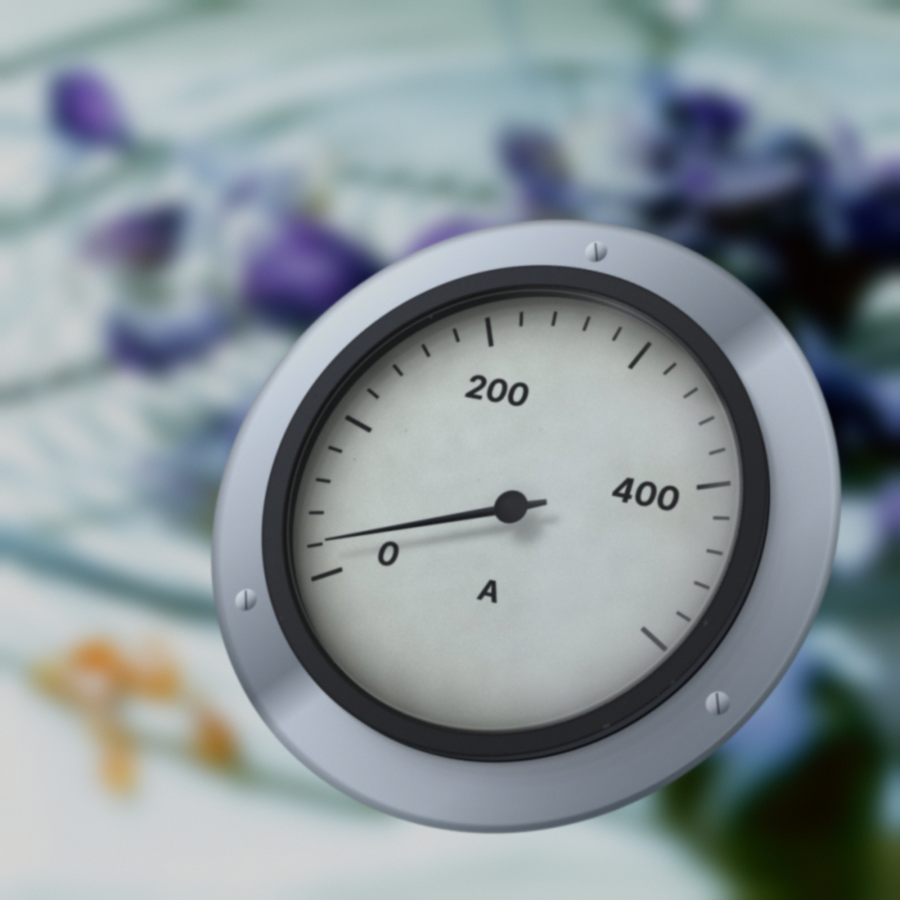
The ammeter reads A 20
